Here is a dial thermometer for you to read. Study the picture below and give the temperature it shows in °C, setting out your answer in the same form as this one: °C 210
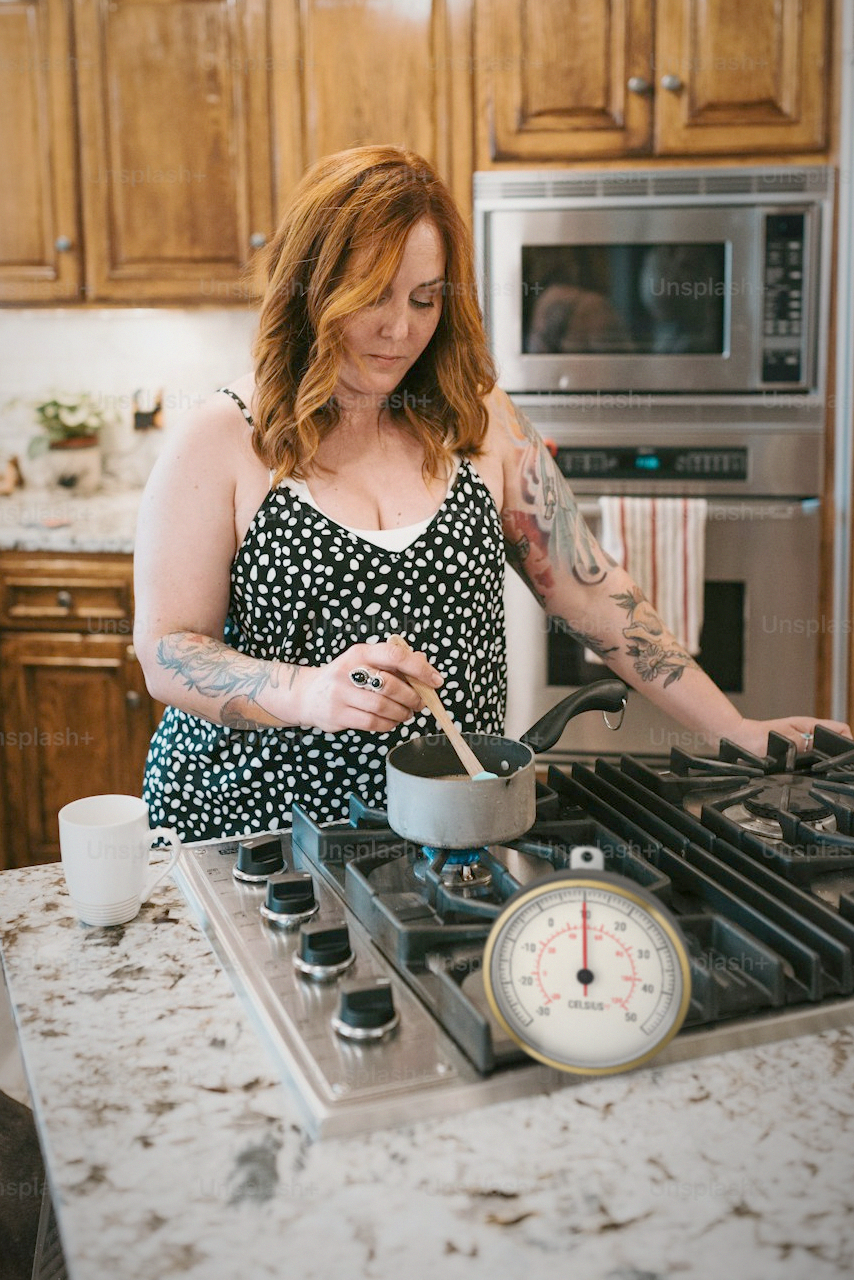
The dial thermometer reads °C 10
